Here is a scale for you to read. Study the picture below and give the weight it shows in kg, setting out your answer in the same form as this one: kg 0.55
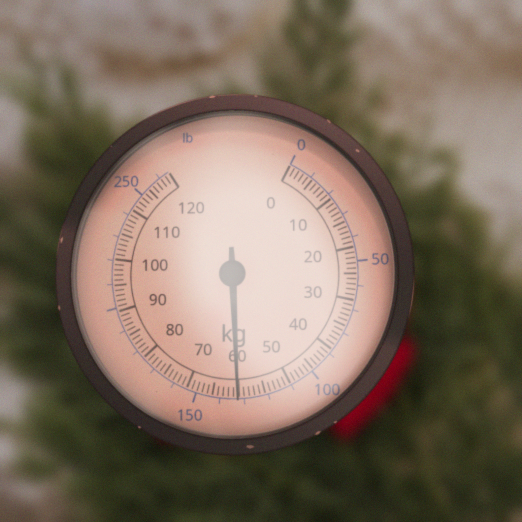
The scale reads kg 60
